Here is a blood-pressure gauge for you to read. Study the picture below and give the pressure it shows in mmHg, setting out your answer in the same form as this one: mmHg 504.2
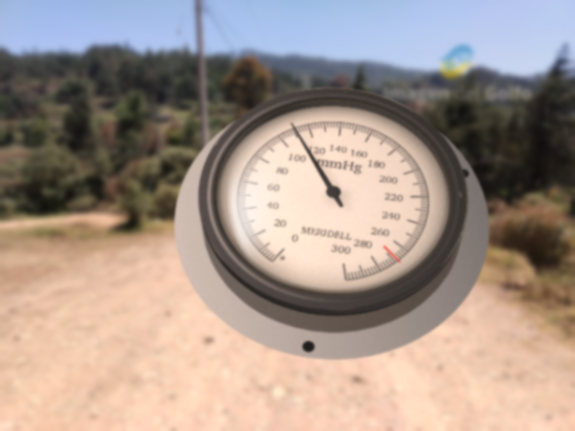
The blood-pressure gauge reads mmHg 110
